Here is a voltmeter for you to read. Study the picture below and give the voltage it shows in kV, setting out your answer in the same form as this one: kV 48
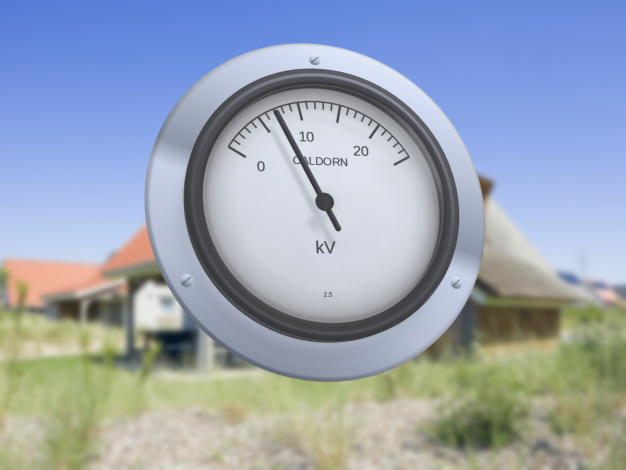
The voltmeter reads kV 7
